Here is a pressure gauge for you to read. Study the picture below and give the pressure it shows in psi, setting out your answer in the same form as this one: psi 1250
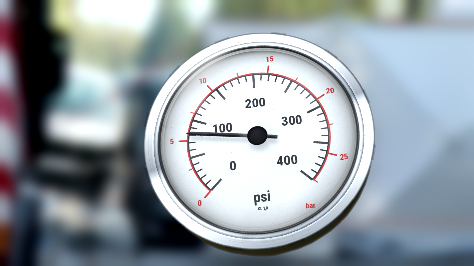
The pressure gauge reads psi 80
